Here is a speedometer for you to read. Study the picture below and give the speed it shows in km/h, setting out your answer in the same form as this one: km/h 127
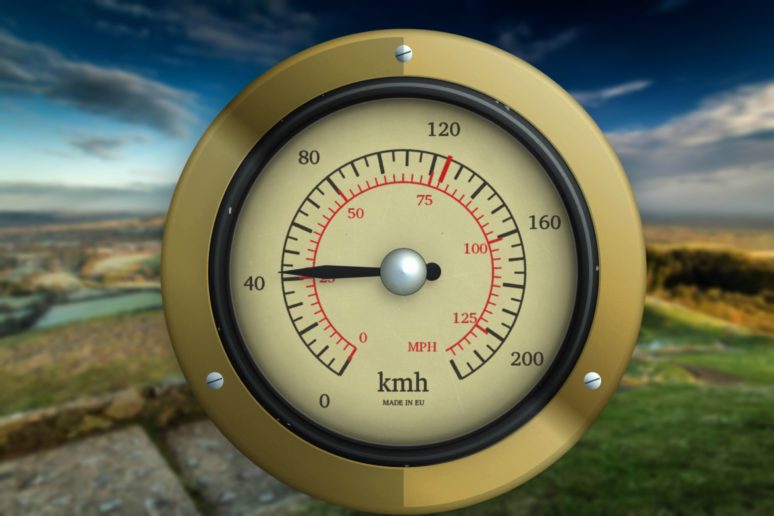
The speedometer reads km/h 42.5
